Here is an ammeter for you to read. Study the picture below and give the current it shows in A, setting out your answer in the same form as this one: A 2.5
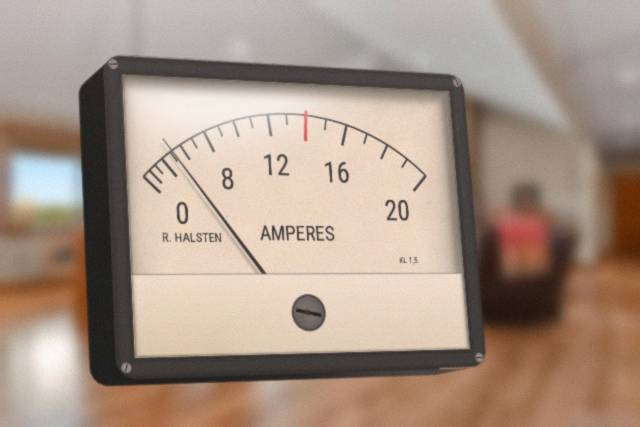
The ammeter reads A 5
